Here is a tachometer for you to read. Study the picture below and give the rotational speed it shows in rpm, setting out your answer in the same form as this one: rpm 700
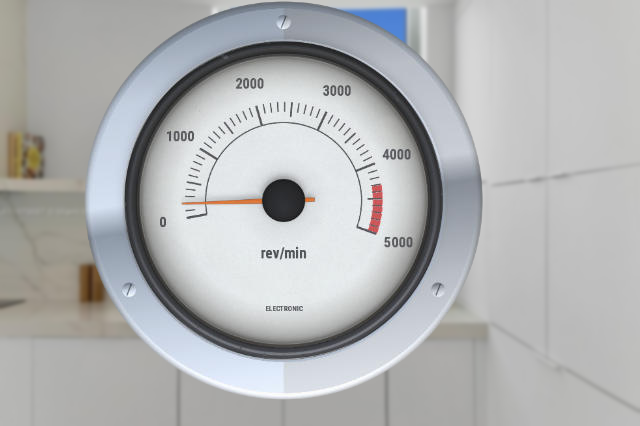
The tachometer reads rpm 200
